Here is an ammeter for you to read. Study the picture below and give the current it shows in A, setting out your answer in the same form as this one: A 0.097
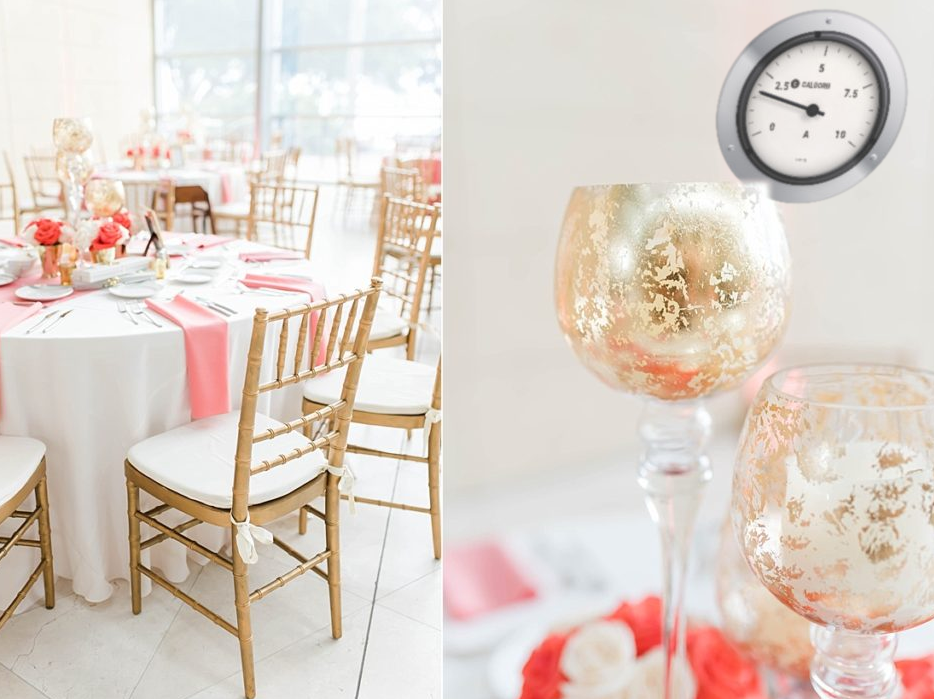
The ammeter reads A 1.75
